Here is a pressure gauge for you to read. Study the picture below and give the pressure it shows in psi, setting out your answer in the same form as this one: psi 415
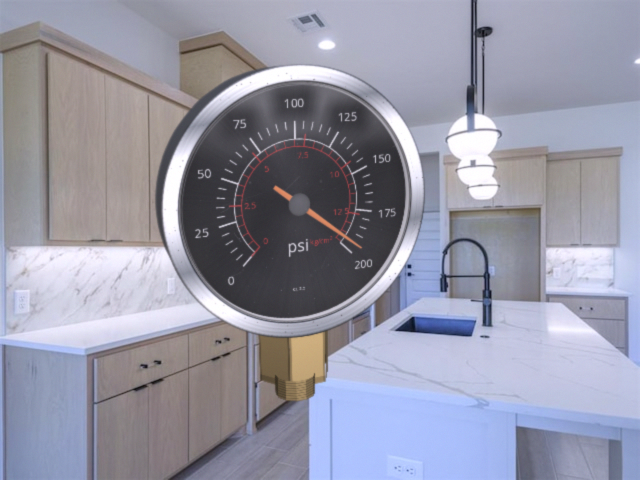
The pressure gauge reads psi 195
